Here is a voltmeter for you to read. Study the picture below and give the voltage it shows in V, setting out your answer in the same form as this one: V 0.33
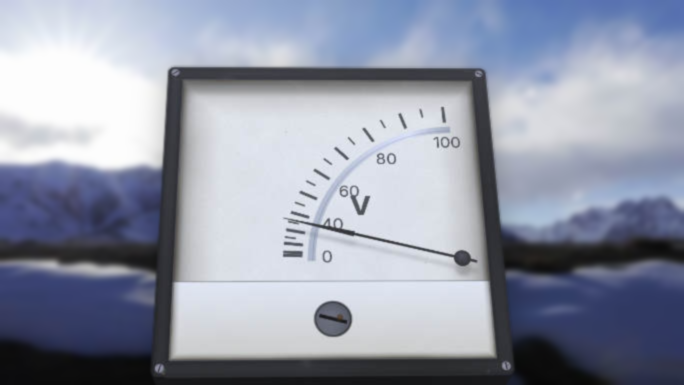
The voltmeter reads V 35
